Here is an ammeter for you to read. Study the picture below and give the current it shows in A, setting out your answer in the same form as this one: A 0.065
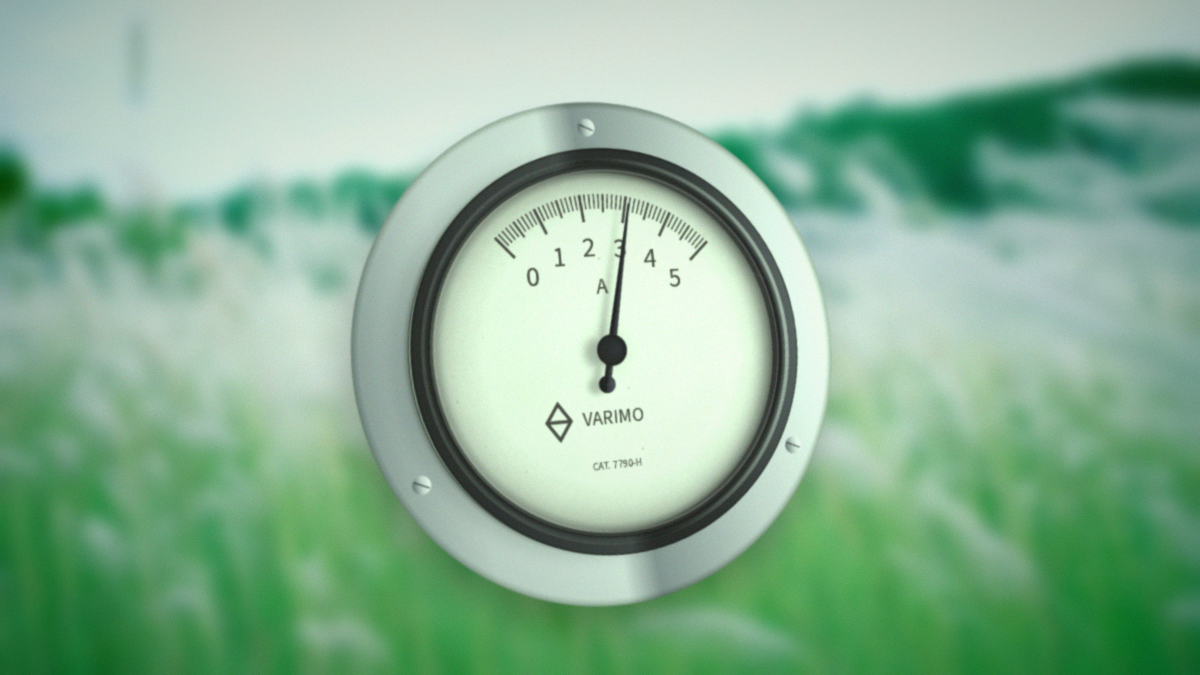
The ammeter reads A 3
